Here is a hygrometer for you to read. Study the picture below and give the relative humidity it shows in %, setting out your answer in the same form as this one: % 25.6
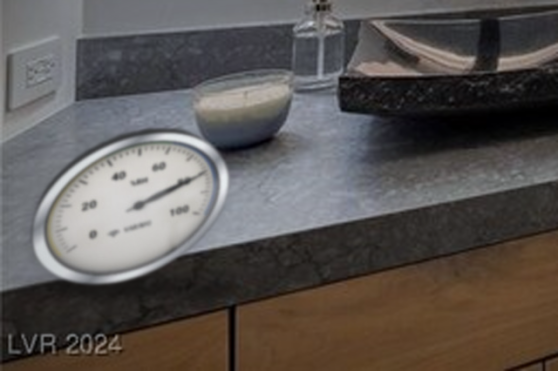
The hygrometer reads % 80
